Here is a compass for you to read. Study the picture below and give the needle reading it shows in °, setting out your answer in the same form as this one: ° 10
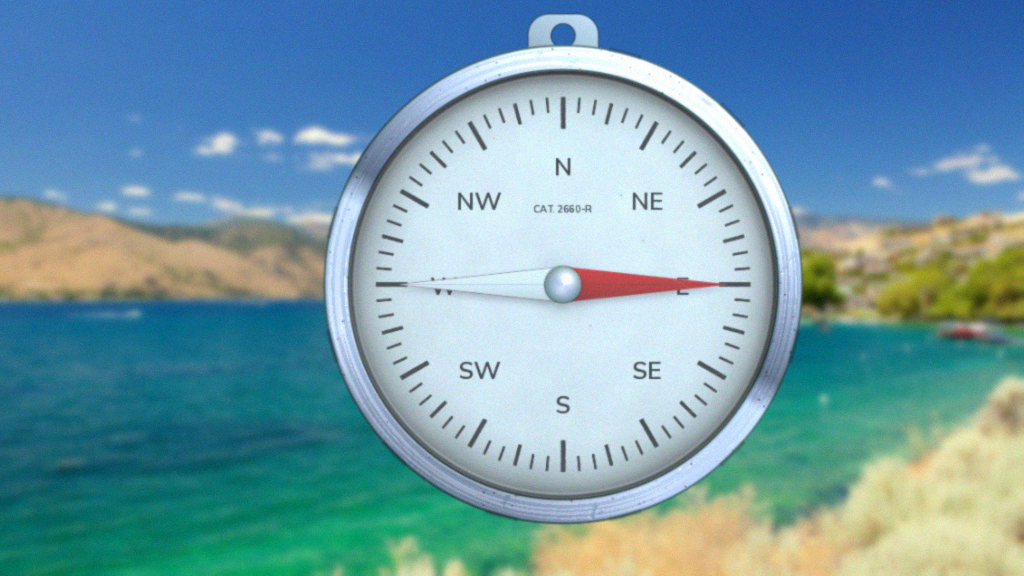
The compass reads ° 90
